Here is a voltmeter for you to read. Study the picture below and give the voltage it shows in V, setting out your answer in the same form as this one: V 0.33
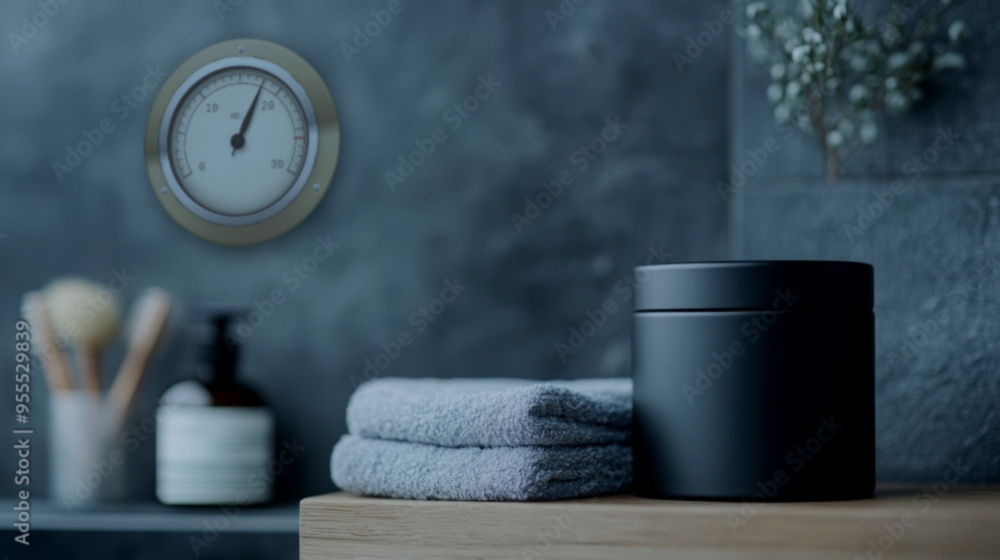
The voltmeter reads V 18
